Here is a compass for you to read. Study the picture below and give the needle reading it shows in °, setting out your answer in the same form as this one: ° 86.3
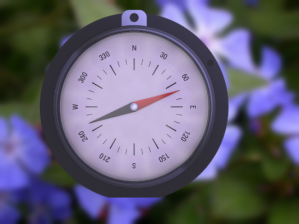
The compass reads ° 70
